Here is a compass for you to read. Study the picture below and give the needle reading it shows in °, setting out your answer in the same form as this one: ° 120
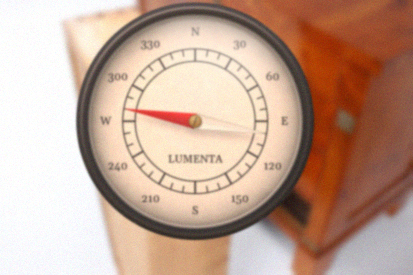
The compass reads ° 280
